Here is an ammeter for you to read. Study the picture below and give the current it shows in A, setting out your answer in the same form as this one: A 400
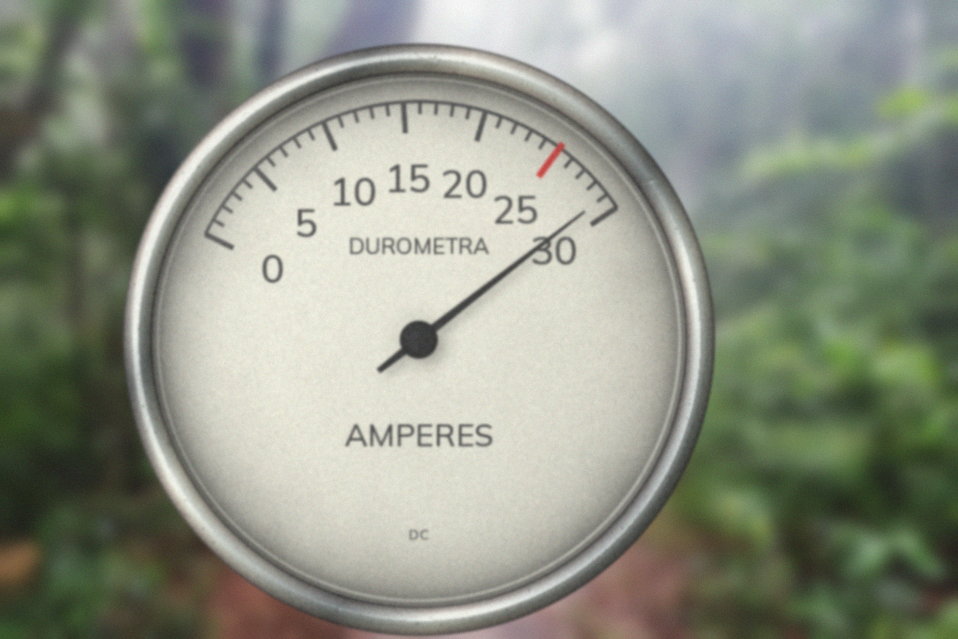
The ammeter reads A 29
